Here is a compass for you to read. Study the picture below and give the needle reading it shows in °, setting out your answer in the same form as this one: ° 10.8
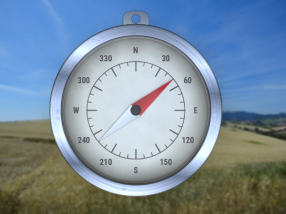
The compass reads ° 50
